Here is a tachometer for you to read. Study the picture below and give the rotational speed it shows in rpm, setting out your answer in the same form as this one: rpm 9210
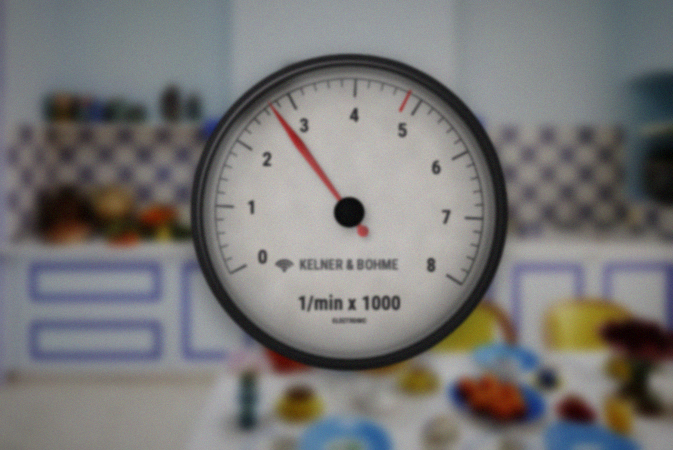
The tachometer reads rpm 2700
